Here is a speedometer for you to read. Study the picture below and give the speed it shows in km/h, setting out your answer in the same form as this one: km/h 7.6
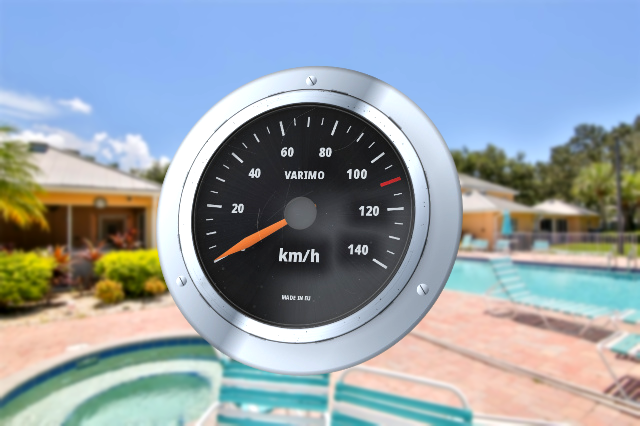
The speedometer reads km/h 0
